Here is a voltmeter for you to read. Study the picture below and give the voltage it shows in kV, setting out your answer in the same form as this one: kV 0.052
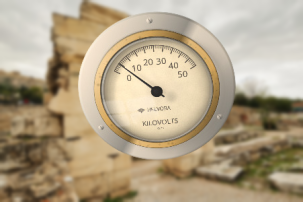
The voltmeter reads kV 5
